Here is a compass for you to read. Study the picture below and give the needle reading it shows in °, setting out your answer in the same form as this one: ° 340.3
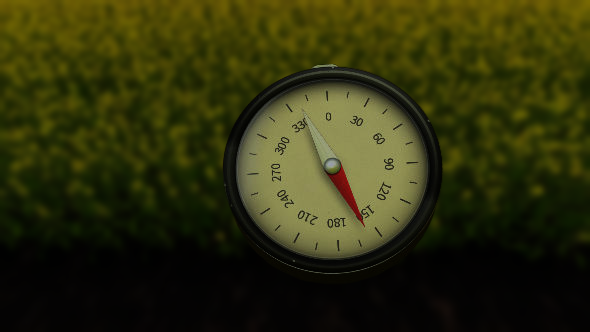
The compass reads ° 157.5
